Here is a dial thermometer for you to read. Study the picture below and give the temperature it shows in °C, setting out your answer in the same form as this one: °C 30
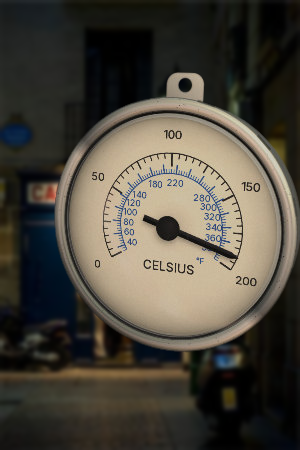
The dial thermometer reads °C 190
